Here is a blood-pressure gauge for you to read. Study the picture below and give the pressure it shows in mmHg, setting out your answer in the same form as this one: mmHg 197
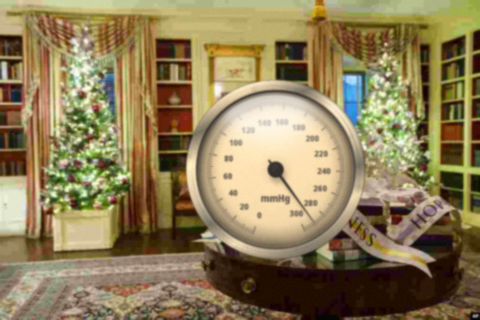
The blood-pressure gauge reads mmHg 290
